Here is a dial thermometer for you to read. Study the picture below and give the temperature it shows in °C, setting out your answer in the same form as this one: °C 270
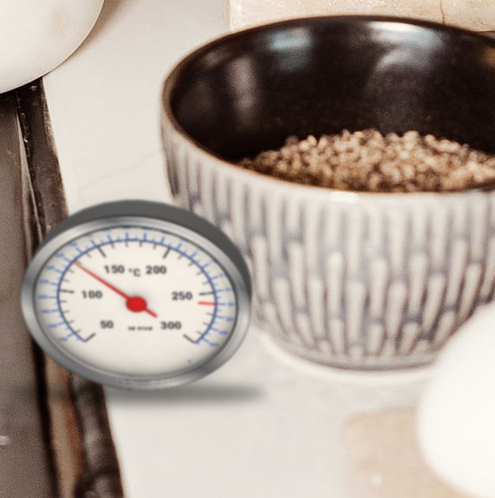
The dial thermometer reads °C 130
